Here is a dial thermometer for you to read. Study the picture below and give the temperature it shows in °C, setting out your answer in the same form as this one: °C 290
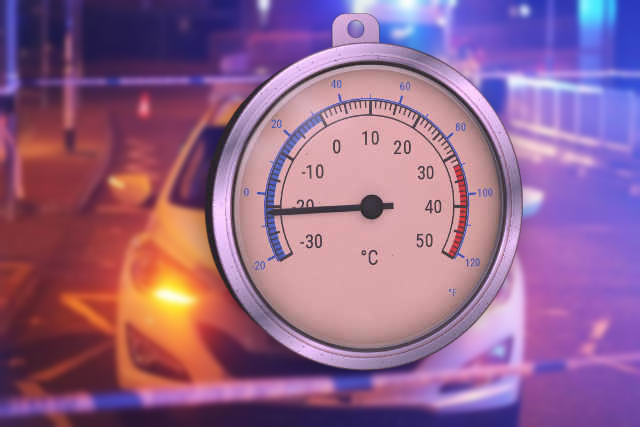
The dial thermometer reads °C -21
